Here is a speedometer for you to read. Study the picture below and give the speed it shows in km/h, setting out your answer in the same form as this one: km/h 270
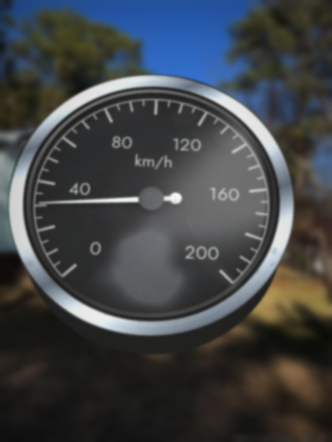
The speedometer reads km/h 30
